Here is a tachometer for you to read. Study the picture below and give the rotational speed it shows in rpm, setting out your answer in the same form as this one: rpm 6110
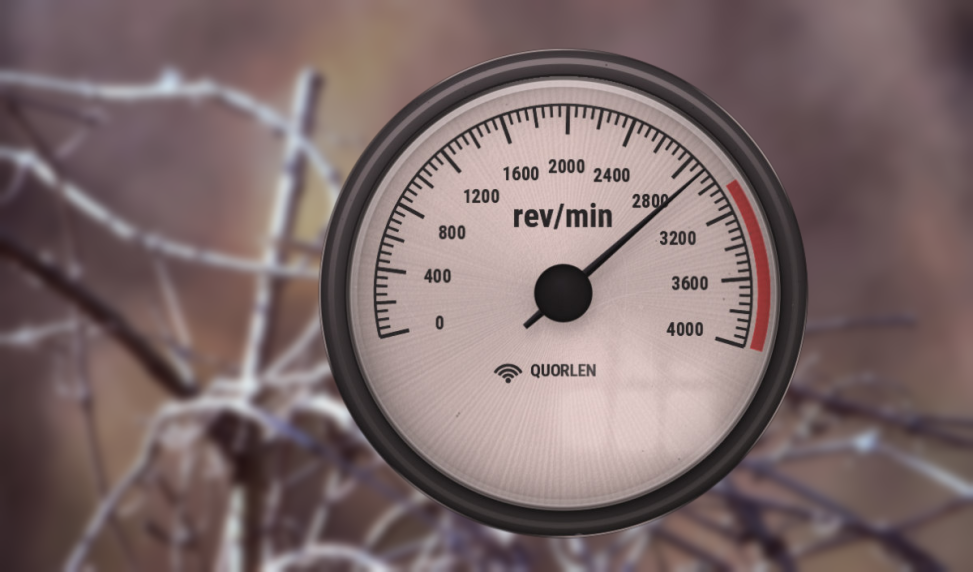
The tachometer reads rpm 2900
